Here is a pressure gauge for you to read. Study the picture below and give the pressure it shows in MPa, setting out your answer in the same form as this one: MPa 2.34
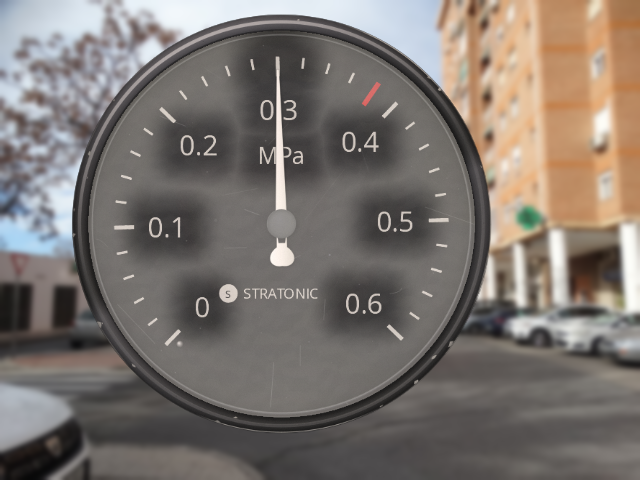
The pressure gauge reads MPa 0.3
